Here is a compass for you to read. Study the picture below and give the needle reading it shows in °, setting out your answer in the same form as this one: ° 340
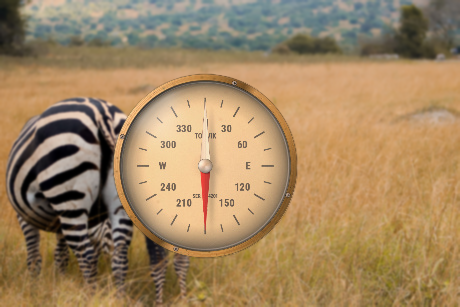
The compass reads ° 180
